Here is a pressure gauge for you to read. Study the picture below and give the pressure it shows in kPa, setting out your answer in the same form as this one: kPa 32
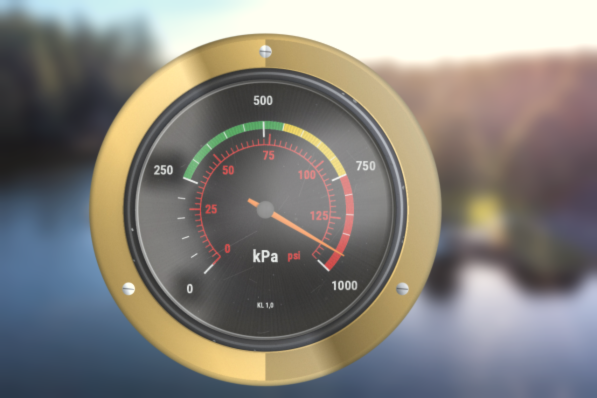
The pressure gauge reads kPa 950
